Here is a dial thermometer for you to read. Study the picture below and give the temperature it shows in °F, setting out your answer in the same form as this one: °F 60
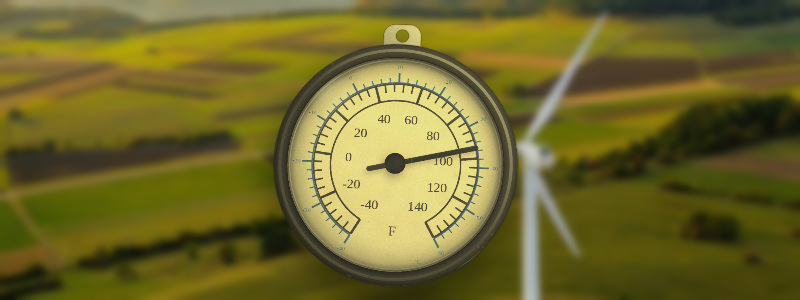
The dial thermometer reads °F 96
